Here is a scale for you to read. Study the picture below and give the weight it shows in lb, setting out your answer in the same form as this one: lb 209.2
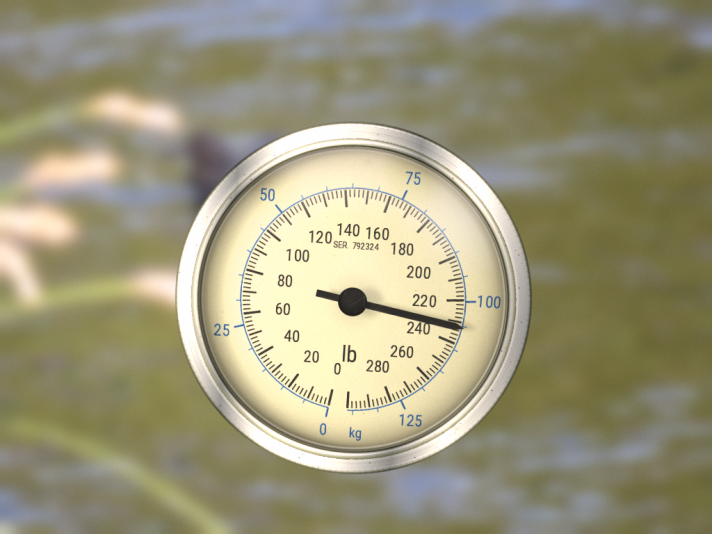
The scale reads lb 232
